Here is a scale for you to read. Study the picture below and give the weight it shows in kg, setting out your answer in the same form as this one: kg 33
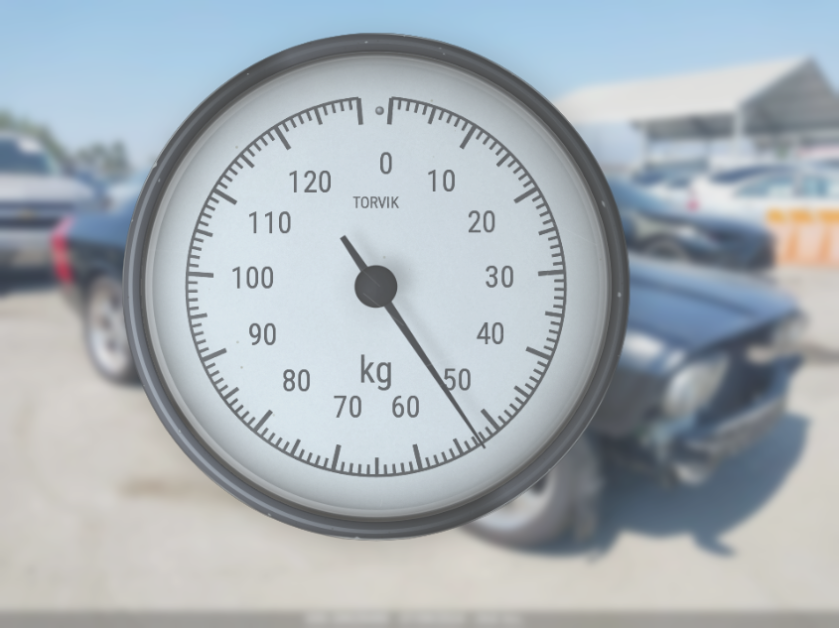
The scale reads kg 52.5
